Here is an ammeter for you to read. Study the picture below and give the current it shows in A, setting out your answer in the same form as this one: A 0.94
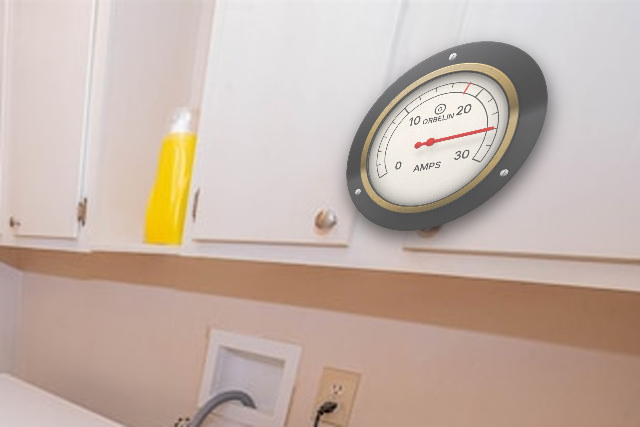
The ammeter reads A 26
